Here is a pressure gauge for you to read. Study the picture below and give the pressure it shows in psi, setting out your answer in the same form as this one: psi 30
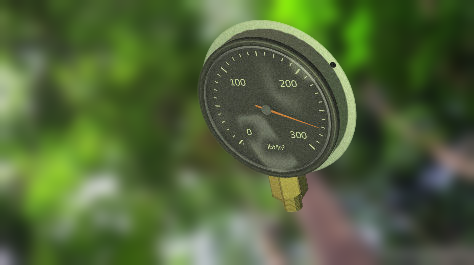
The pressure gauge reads psi 270
